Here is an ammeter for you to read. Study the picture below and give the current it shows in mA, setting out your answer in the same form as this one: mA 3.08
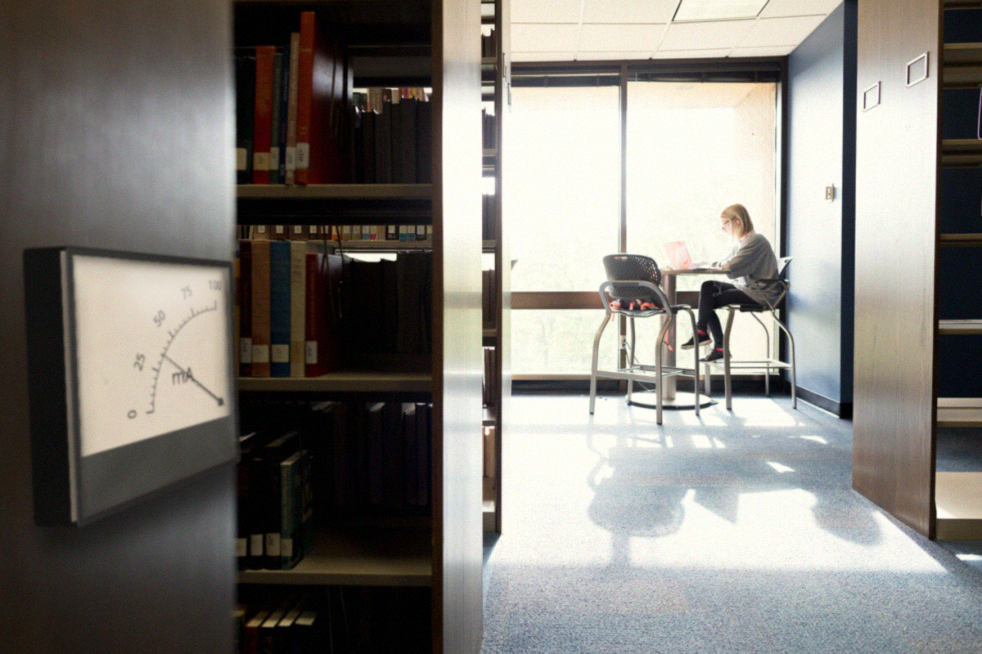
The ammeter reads mA 35
